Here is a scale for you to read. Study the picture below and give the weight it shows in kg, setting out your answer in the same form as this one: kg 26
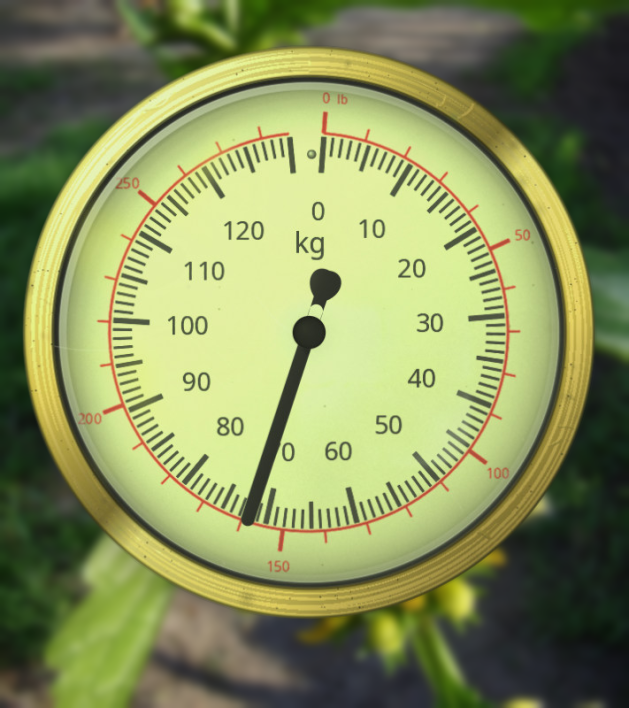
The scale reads kg 72
